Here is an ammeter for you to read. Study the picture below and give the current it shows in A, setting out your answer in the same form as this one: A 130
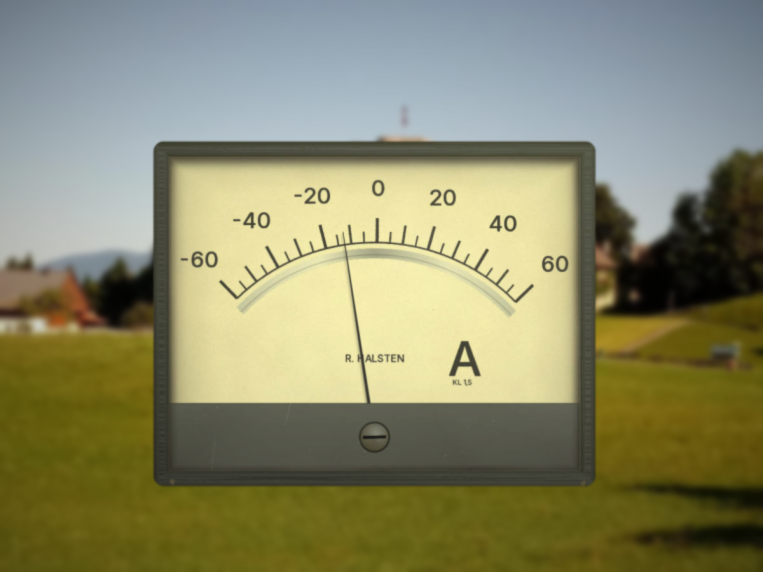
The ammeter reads A -12.5
